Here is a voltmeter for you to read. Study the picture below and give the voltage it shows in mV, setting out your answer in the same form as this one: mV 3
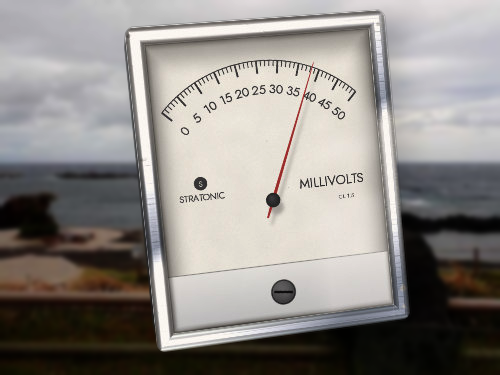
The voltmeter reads mV 38
